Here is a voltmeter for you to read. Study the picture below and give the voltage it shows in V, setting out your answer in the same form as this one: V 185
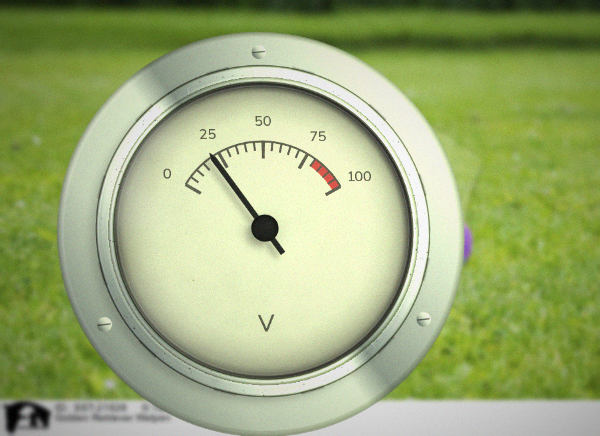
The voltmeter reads V 20
